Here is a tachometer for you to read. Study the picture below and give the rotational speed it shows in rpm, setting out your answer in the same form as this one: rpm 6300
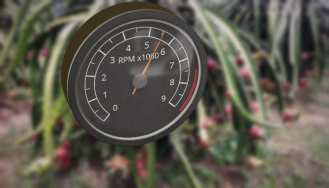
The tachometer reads rpm 5500
